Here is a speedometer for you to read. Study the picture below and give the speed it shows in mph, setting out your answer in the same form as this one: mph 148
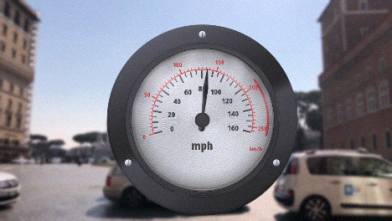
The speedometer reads mph 85
